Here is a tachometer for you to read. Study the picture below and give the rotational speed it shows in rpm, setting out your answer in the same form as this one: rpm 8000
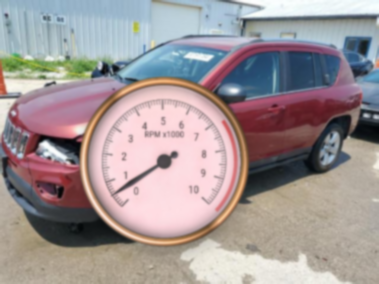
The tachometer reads rpm 500
